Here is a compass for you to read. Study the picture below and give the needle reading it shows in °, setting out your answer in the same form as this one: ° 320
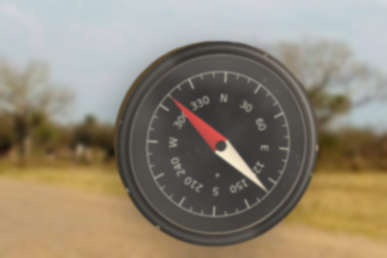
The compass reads ° 310
